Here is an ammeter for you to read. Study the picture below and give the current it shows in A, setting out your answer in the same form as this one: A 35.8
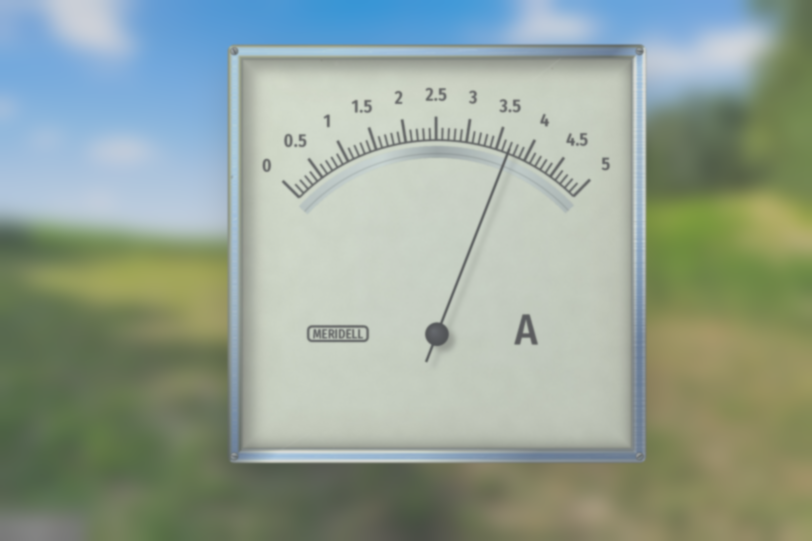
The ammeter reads A 3.7
